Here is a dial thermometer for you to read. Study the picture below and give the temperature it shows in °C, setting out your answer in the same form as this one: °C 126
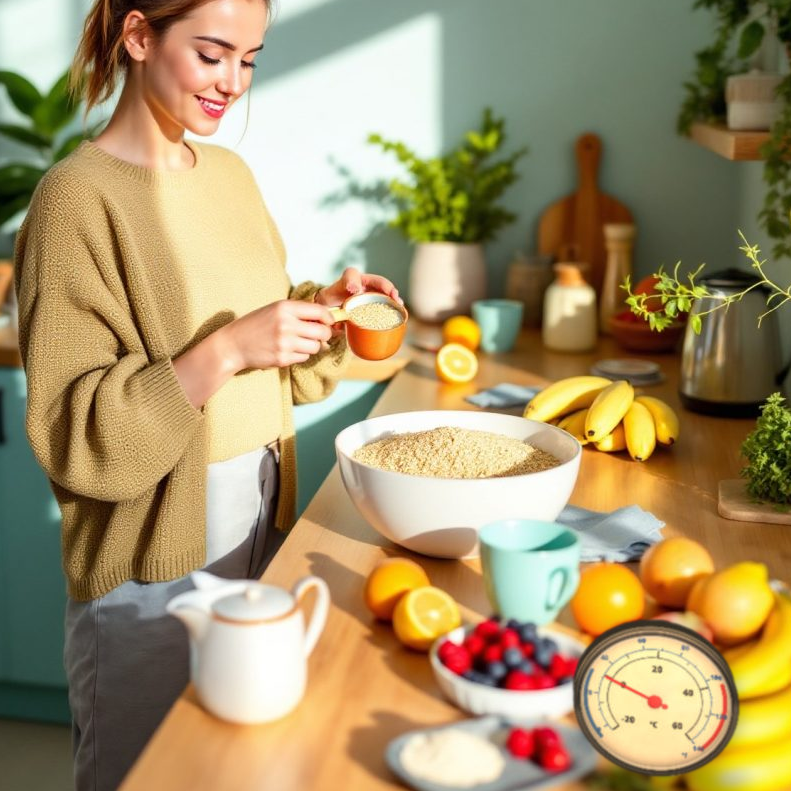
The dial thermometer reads °C 0
